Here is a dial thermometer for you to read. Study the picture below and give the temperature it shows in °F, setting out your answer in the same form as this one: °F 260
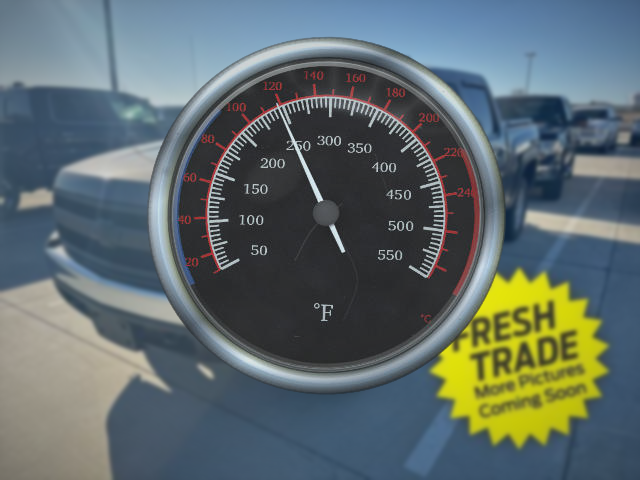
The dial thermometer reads °F 245
